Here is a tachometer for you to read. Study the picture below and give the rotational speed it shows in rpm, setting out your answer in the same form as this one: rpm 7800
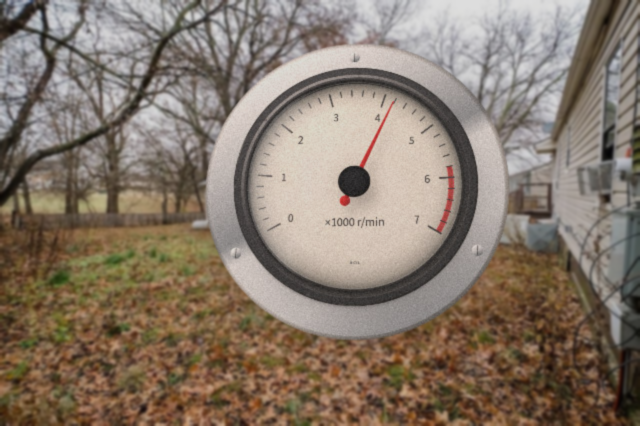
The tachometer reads rpm 4200
